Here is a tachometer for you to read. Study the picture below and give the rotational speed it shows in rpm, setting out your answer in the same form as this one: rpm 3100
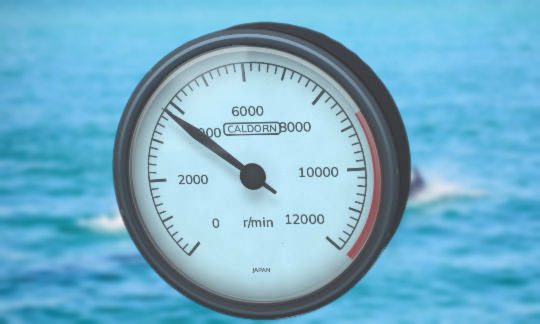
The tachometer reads rpm 3800
